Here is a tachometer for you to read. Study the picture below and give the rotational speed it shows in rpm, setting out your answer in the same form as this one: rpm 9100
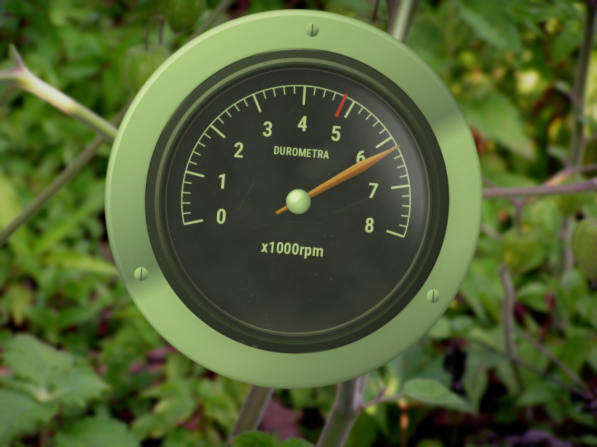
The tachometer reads rpm 6200
